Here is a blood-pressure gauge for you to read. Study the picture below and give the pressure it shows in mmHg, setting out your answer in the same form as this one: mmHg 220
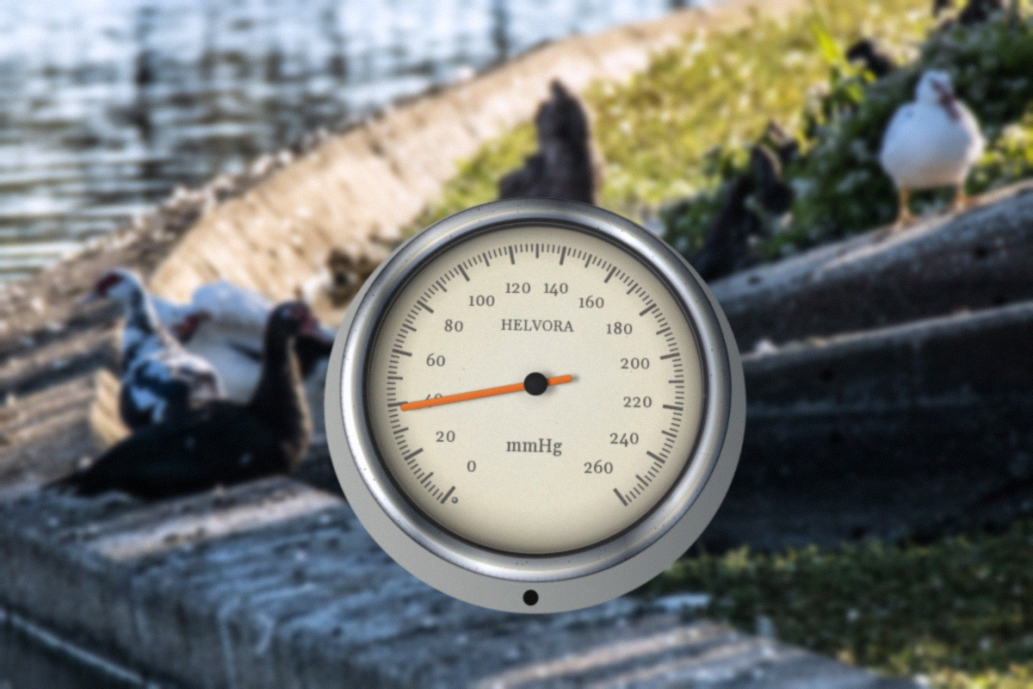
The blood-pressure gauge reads mmHg 38
